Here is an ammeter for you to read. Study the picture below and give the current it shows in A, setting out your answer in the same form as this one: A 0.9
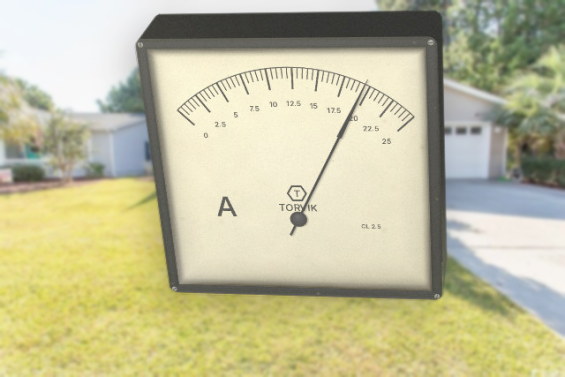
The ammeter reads A 19.5
